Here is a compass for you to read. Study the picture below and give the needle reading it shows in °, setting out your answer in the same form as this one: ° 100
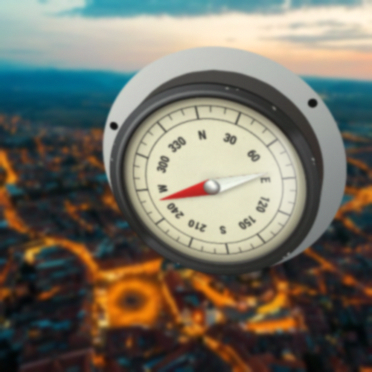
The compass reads ° 260
